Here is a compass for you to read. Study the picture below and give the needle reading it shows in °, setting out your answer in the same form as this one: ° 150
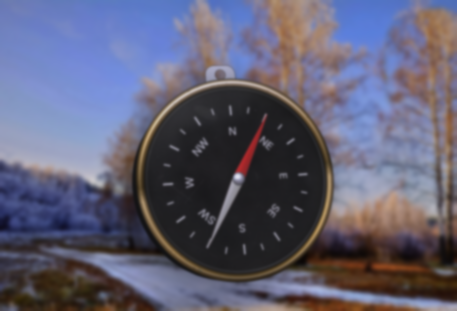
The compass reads ° 30
